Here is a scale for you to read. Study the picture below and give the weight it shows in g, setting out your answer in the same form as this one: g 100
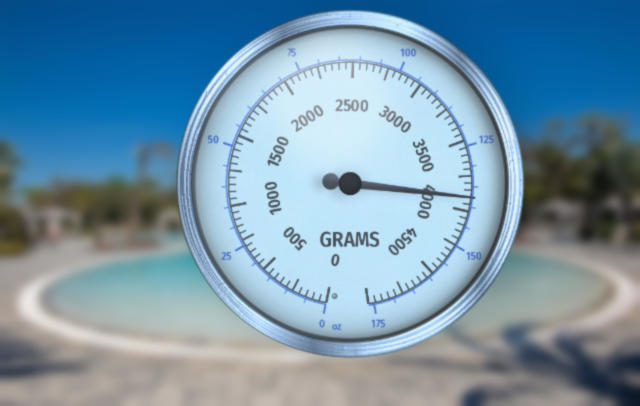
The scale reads g 3900
